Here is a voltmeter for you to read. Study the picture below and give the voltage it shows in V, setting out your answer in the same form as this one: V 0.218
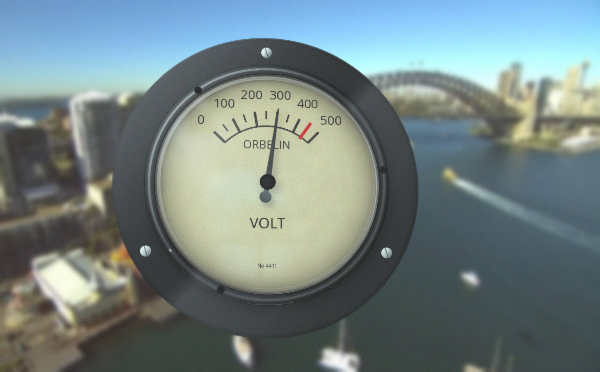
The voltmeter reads V 300
